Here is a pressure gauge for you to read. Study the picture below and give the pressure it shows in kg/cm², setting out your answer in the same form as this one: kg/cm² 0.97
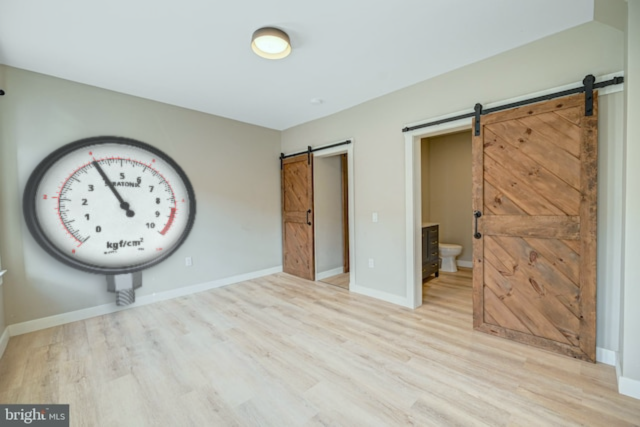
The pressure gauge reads kg/cm² 4
